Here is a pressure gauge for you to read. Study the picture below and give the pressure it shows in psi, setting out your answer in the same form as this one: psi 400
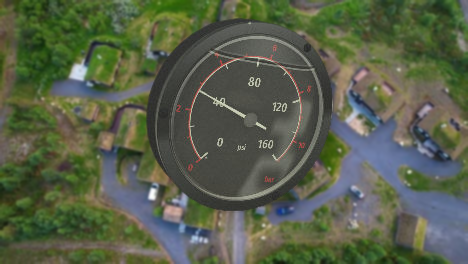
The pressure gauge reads psi 40
